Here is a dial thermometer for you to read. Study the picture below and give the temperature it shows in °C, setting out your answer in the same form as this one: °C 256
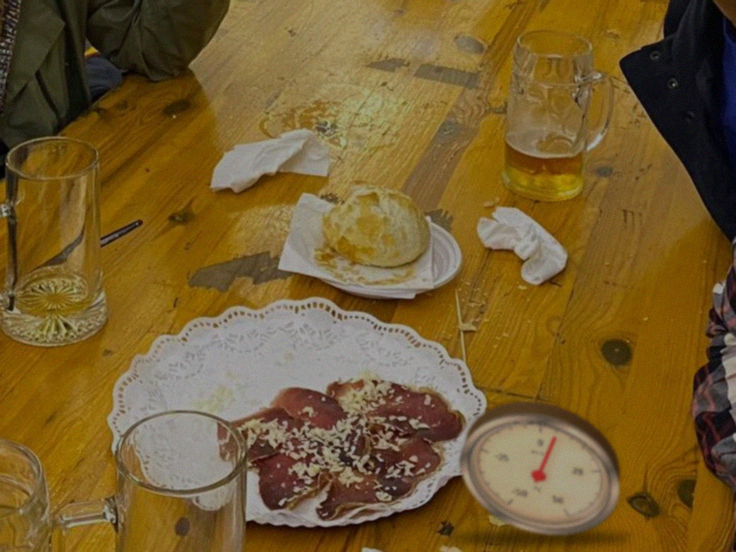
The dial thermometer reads °C 5
